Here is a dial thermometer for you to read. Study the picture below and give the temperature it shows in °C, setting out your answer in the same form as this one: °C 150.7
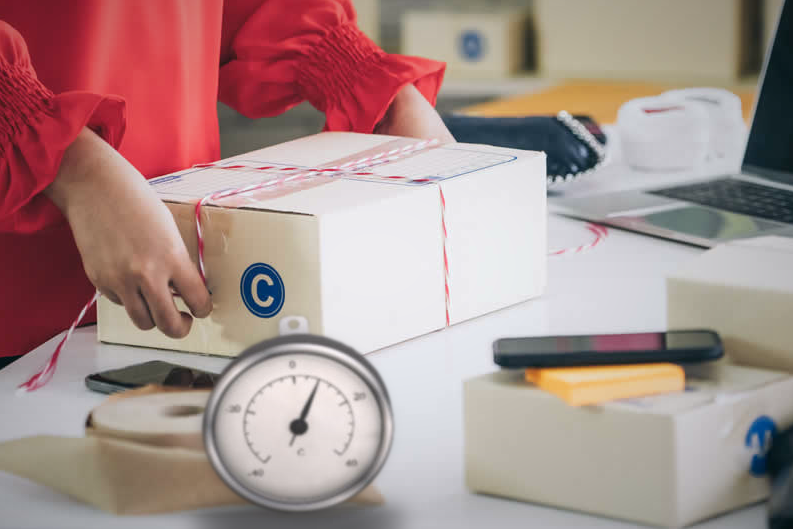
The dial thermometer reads °C 8
